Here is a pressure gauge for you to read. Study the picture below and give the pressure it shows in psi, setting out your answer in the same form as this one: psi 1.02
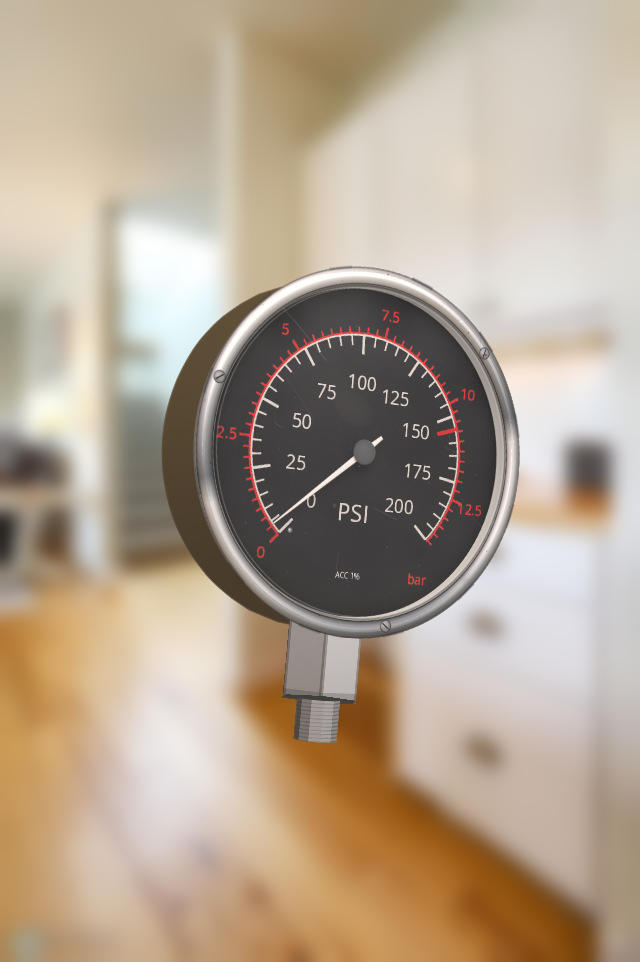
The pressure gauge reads psi 5
